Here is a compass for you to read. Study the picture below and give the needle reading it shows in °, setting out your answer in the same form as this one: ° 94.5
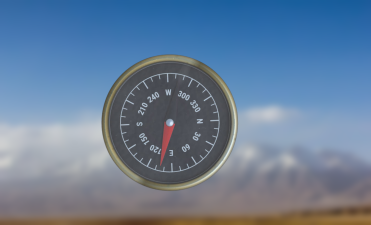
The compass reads ° 105
